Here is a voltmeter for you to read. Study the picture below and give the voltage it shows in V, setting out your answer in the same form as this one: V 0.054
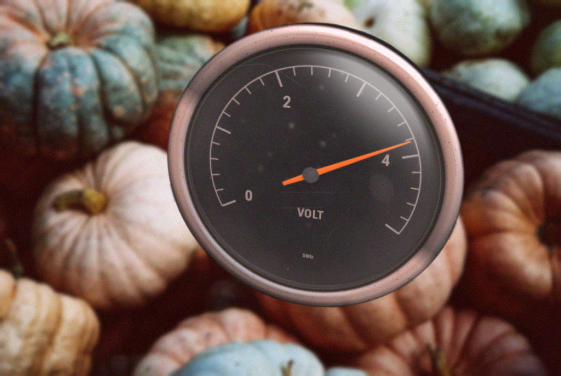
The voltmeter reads V 3.8
